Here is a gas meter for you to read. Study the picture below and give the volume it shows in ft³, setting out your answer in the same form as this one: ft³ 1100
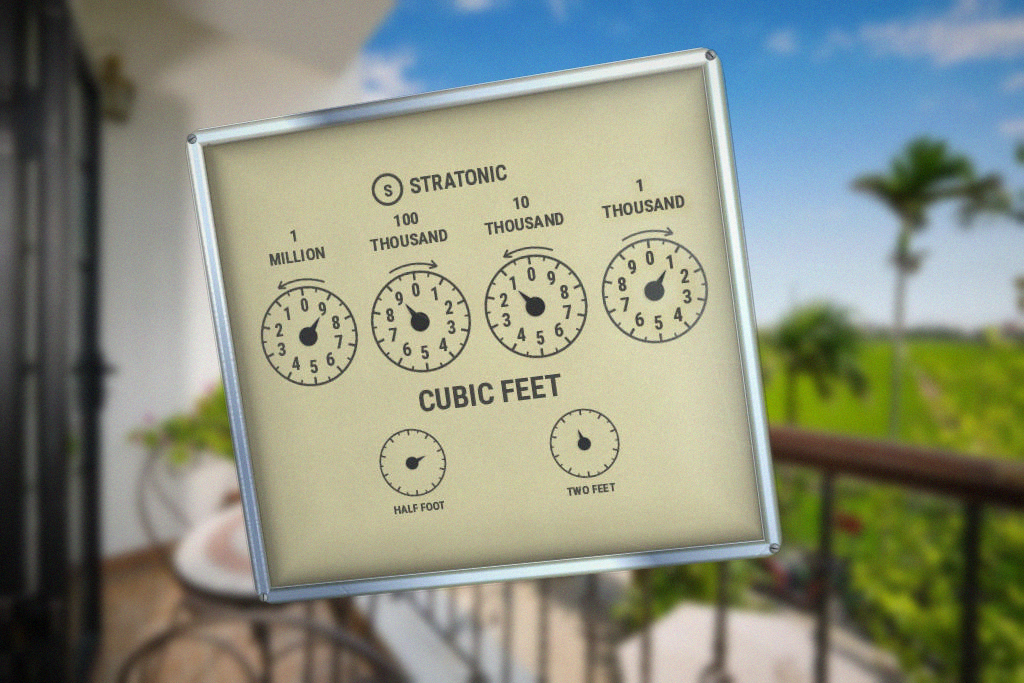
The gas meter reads ft³ 891100
